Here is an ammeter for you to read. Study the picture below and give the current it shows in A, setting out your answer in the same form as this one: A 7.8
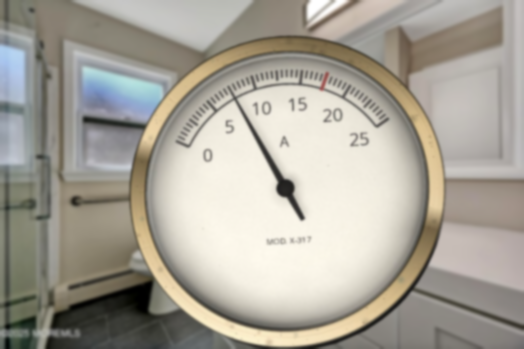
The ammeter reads A 7.5
